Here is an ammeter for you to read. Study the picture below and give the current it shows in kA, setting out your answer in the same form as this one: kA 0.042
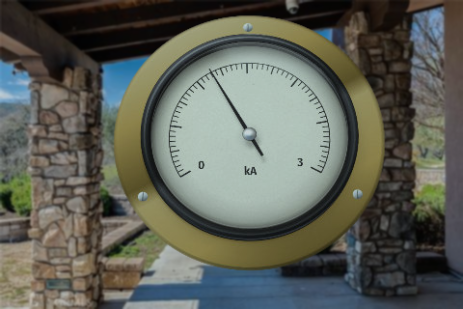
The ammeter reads kA 1.15
